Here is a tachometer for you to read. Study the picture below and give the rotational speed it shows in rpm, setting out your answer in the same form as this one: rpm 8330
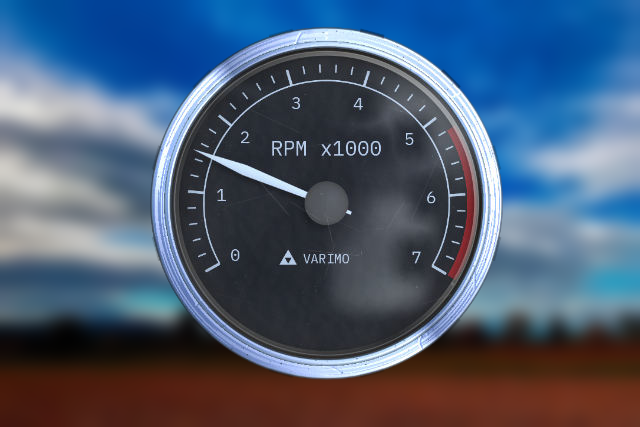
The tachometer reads rpm 1500
